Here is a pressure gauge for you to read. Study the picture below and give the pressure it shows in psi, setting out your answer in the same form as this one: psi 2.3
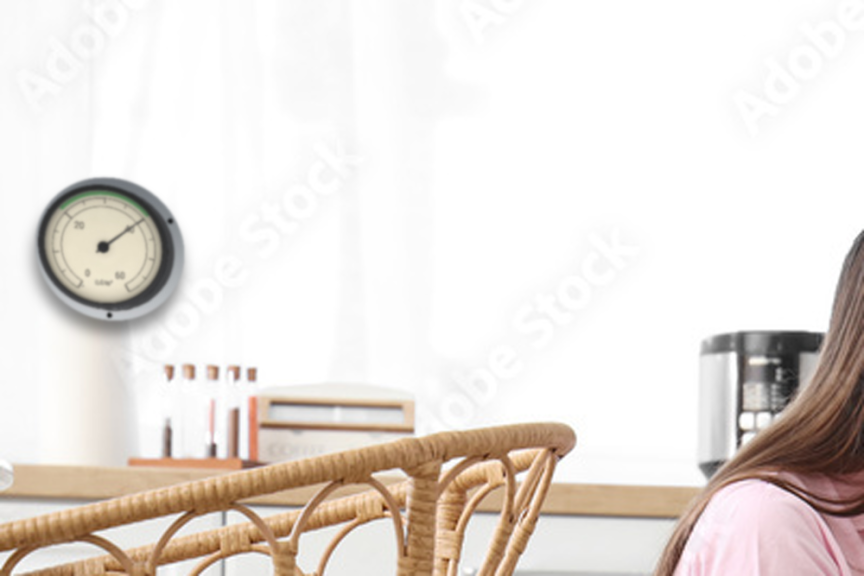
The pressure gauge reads psi 40
